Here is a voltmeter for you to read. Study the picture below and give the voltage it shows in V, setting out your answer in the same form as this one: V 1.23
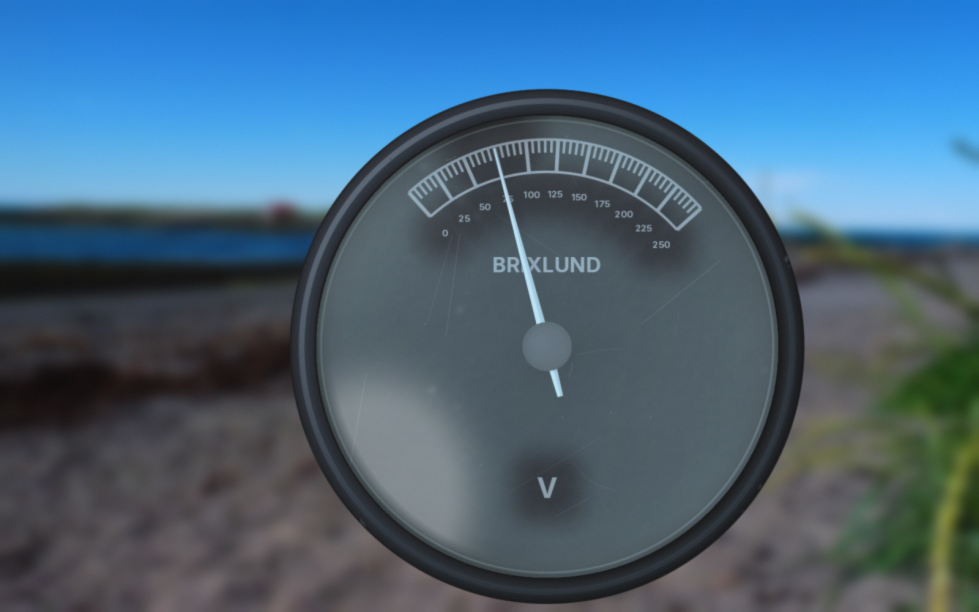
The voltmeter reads V 75
